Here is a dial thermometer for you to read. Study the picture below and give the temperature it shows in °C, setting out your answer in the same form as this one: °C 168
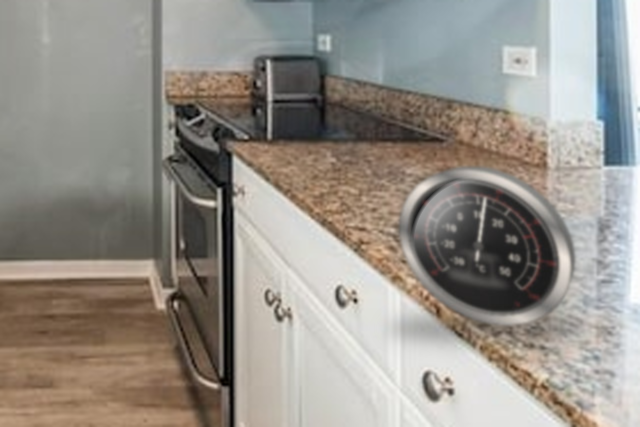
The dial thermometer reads °C 12.5
